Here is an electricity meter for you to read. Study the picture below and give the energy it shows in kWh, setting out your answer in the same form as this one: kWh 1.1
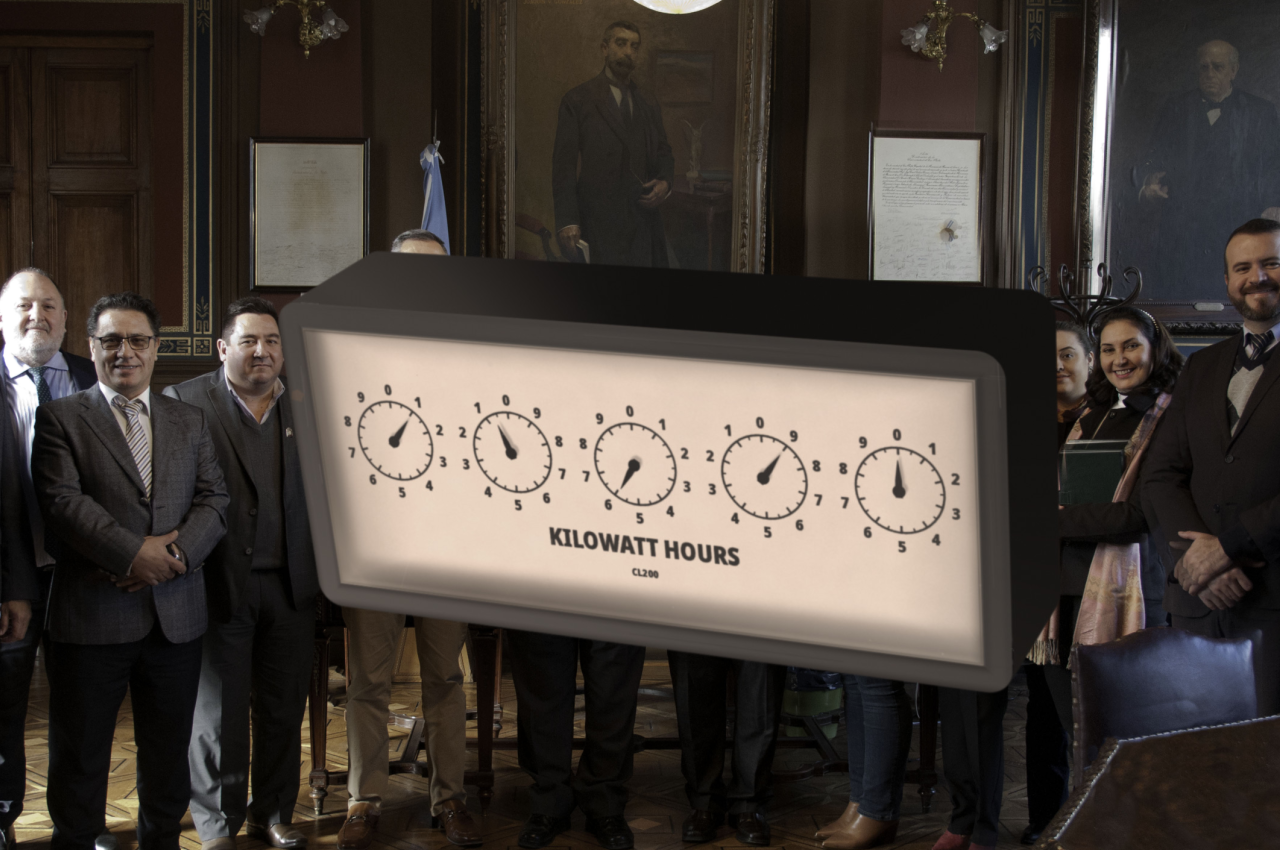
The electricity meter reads kWh 10590
